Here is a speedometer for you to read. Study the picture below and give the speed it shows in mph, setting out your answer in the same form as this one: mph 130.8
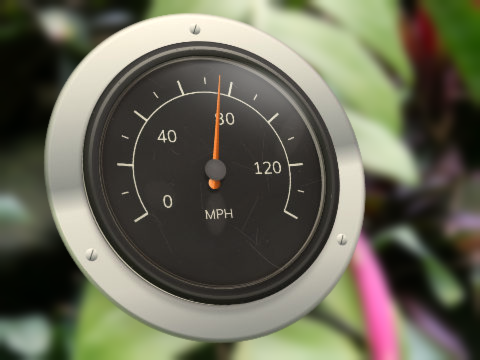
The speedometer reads mph 75
